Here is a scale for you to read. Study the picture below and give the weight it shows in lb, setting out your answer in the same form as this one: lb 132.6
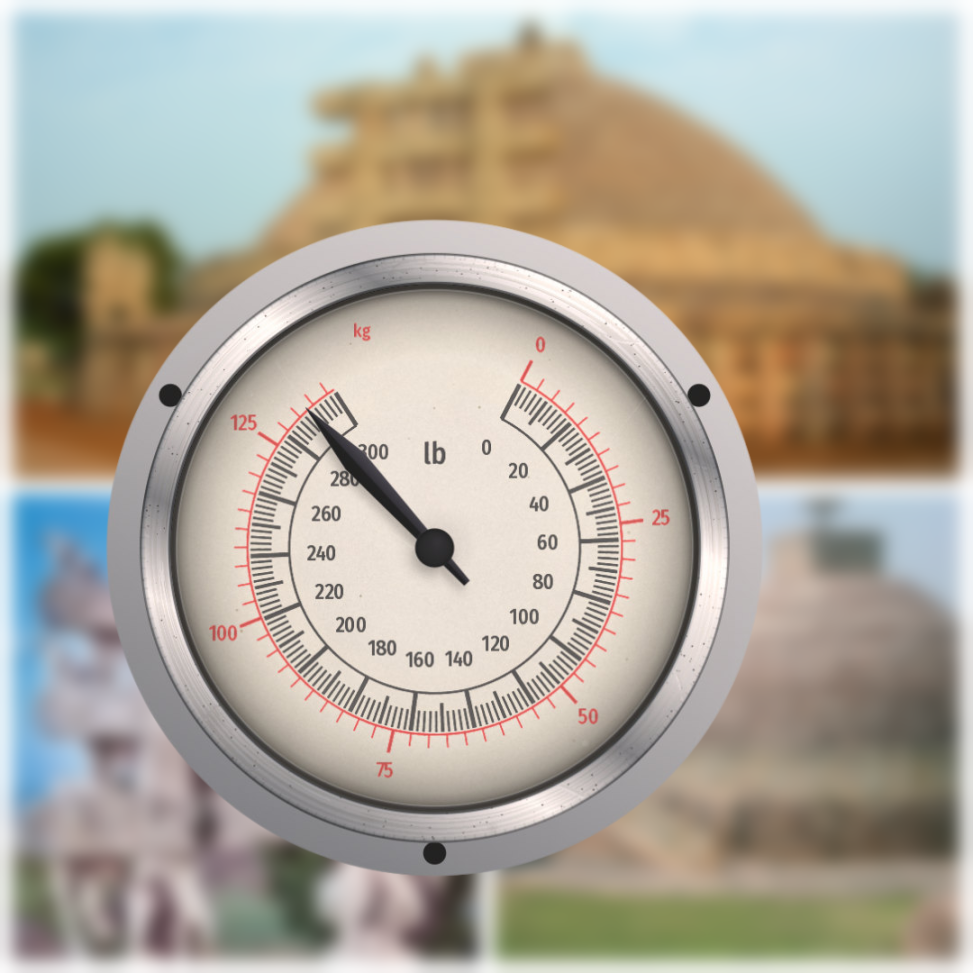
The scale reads lb 290
